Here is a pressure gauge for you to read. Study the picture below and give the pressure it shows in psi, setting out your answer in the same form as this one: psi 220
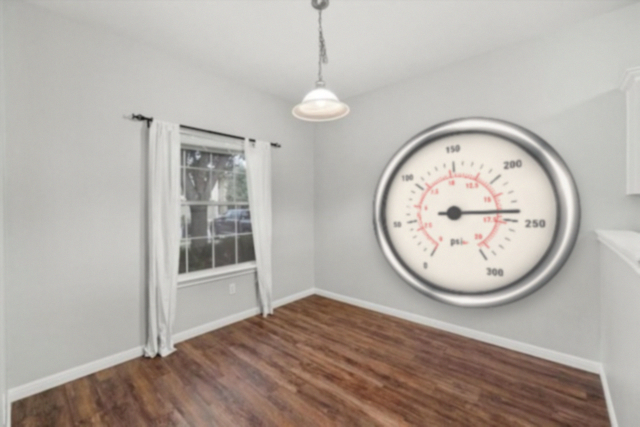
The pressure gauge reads psi 240
